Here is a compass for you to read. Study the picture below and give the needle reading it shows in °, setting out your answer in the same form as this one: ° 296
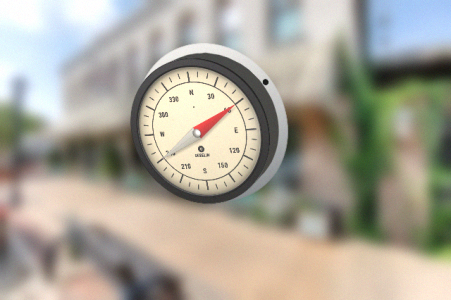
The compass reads ° 60
